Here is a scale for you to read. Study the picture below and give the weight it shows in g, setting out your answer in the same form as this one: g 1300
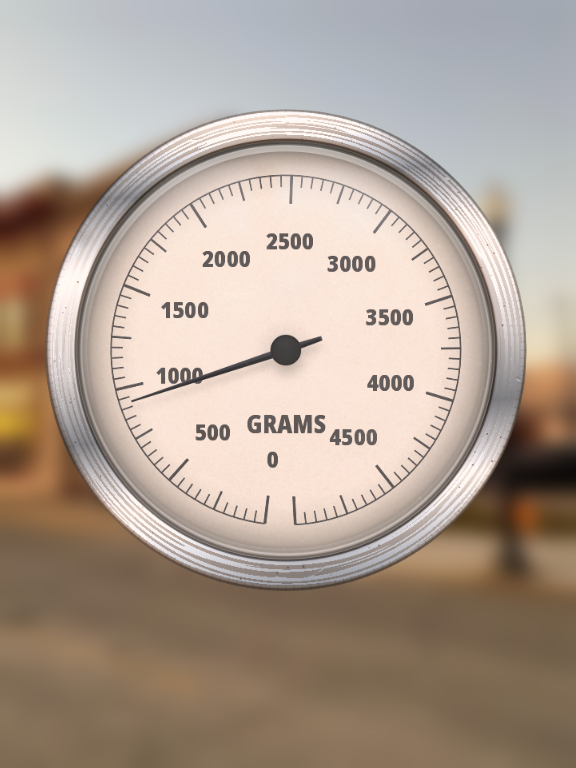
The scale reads g 925
